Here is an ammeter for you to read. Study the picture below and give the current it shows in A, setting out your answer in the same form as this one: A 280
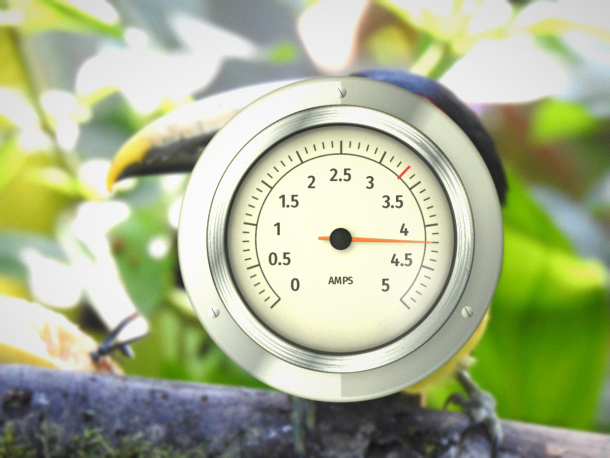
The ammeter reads A 4.2
